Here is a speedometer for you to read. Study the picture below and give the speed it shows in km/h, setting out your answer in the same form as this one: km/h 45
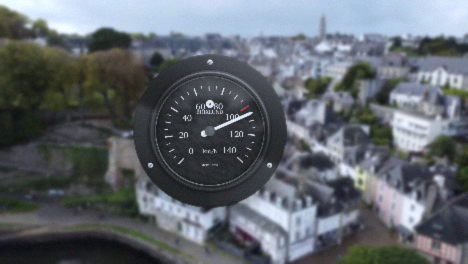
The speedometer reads km/h 105
